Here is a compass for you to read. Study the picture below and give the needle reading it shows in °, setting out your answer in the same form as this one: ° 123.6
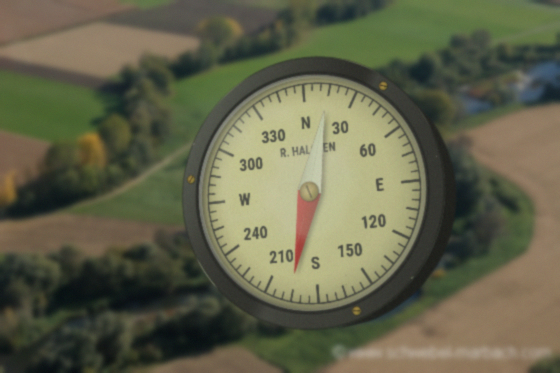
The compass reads ° 195
